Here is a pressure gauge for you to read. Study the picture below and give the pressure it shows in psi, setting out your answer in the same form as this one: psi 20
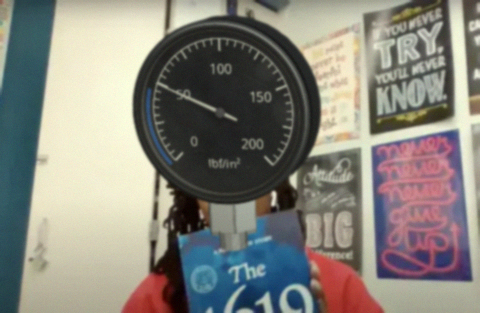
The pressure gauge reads psi 50
